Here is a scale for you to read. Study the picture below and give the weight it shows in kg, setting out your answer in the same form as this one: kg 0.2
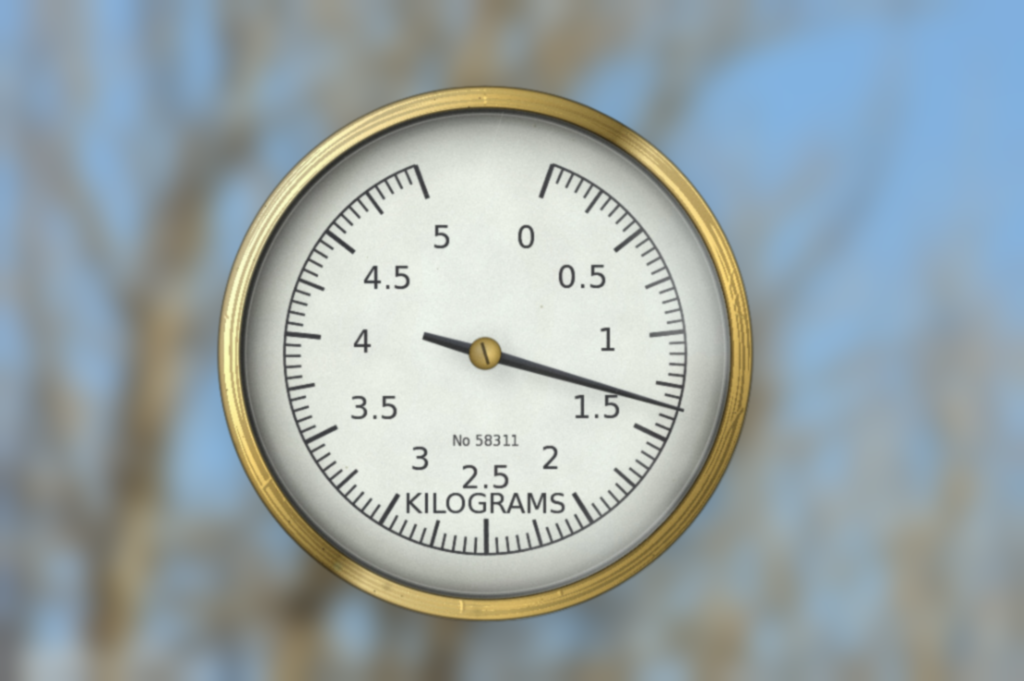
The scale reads kg 1.35
